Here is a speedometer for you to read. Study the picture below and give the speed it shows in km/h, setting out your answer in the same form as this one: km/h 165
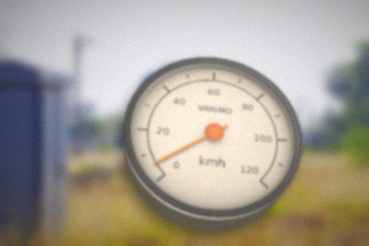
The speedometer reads km/h 5
